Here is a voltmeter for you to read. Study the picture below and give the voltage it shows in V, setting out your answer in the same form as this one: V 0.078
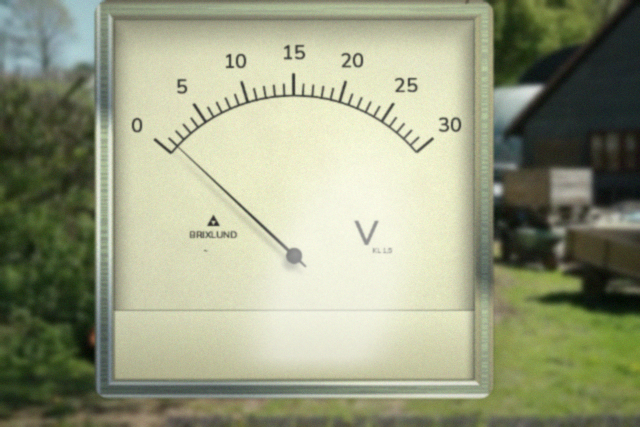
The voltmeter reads V 1
